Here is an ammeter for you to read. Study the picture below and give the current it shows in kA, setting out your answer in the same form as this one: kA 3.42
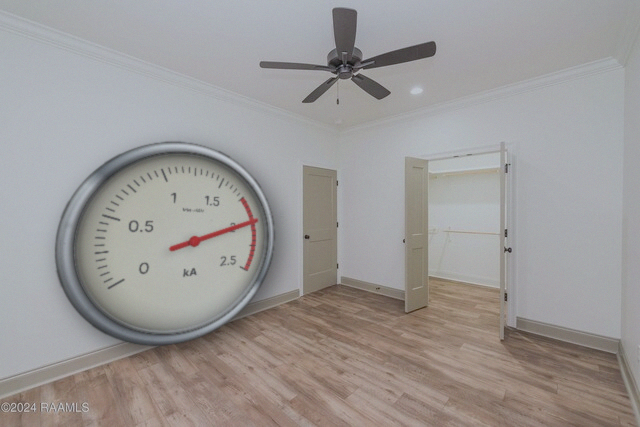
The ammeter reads kA 2
